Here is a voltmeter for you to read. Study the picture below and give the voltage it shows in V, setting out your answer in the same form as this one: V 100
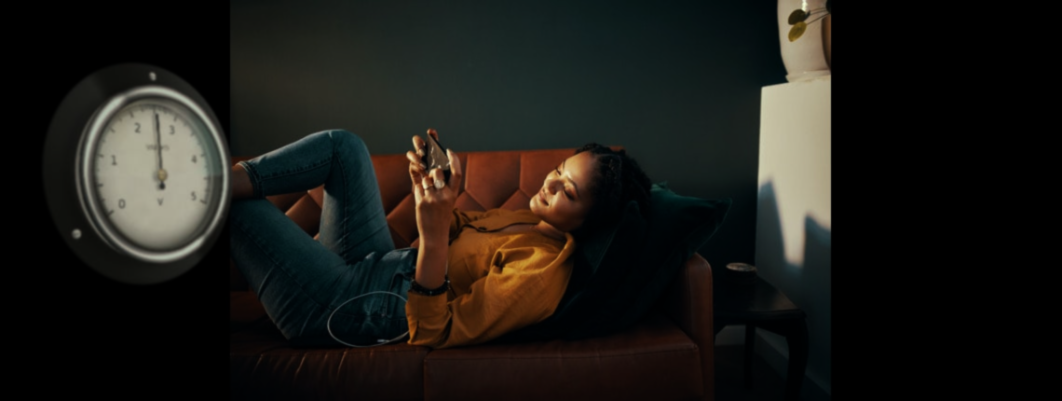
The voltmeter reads V 2.5
